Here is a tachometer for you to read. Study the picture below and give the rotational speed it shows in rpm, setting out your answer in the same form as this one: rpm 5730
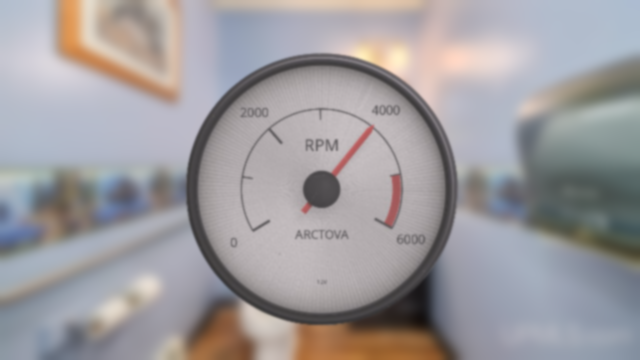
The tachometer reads rpm 4000
